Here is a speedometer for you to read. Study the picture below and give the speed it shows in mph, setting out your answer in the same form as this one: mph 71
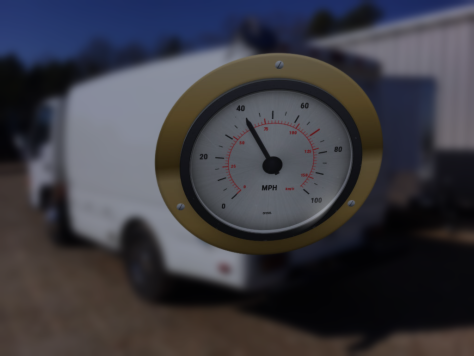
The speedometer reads mph 40
